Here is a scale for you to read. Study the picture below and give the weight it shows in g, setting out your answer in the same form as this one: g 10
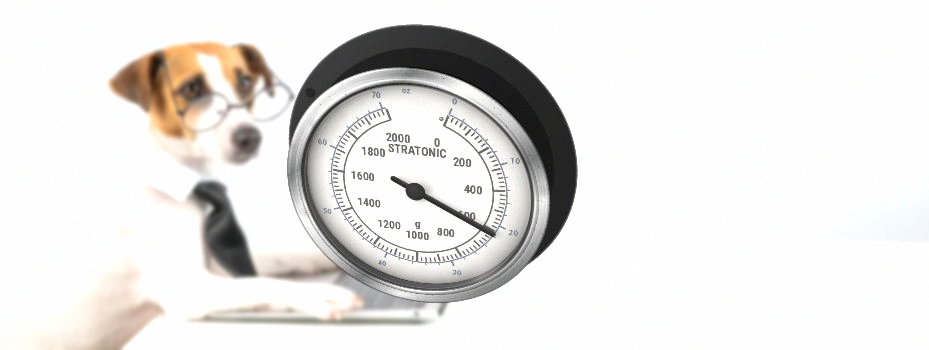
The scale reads g 600
